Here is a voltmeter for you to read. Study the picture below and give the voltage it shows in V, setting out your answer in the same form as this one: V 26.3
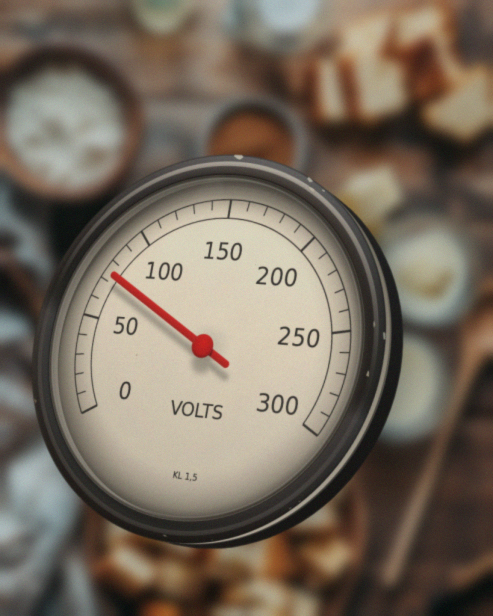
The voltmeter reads V 75
